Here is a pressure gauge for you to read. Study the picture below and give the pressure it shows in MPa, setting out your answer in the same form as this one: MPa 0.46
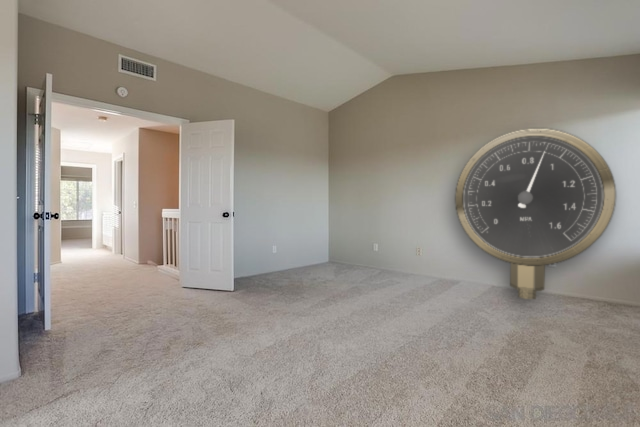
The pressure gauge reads MPa 0.9
